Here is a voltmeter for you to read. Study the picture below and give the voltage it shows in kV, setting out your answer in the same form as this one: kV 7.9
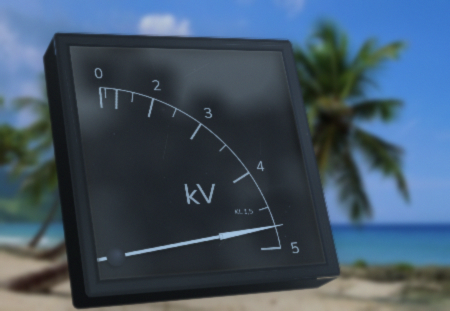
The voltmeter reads kV 4.75
